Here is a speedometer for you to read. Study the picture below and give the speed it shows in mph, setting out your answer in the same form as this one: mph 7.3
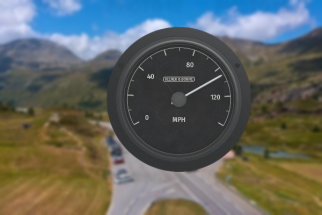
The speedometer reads mph 105
